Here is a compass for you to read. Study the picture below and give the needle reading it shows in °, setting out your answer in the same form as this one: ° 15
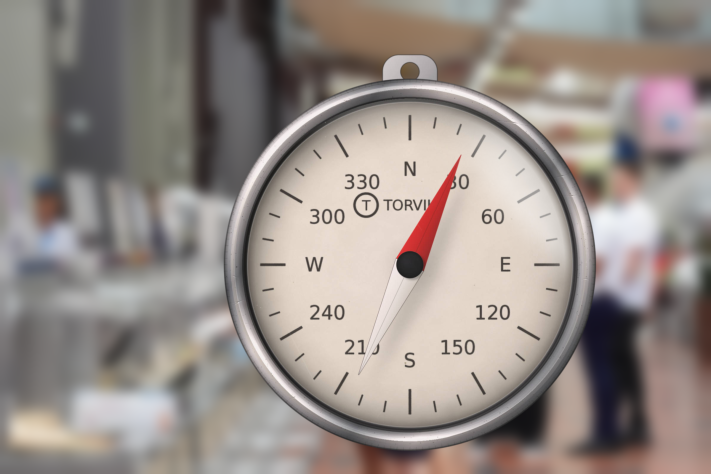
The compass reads ° 25
